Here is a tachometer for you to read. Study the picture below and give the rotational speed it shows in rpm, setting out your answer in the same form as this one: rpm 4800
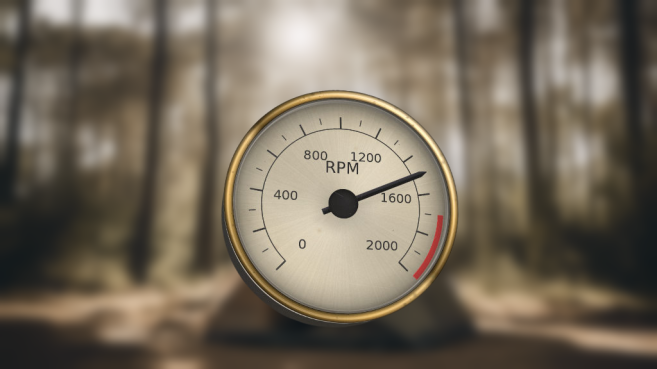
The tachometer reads rpm 1500
